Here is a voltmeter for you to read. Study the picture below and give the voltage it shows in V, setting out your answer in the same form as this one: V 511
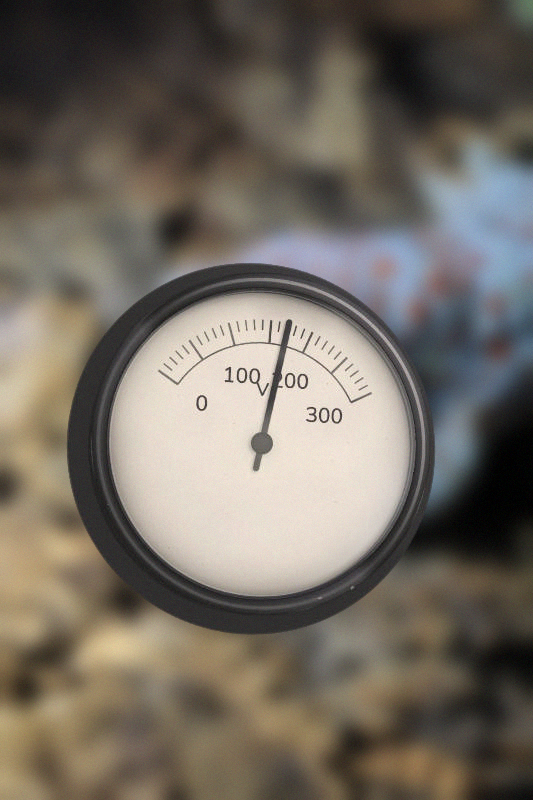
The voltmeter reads V 170
